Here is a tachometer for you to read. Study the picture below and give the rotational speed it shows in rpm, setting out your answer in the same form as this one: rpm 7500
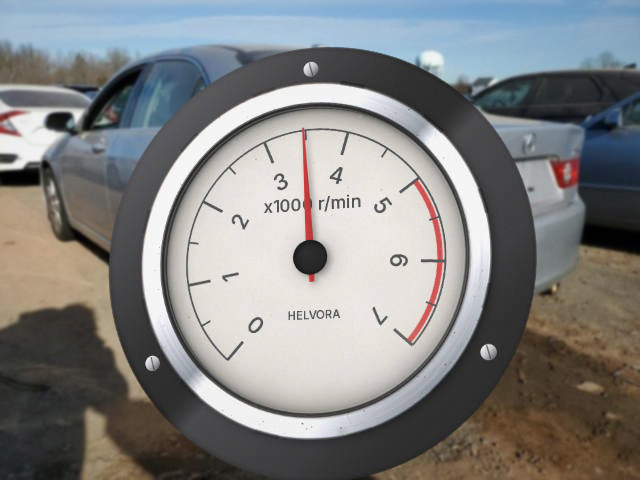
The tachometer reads rpm 3500
